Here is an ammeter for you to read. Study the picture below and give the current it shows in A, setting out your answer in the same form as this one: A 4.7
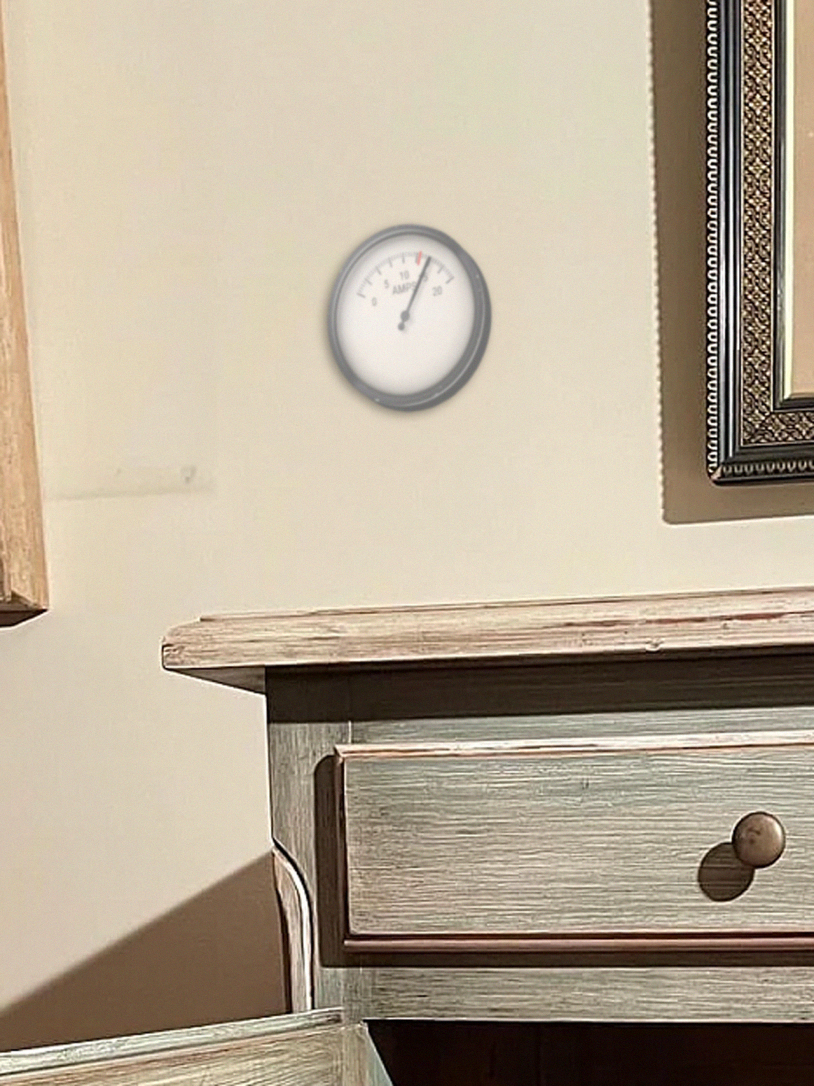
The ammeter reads A 15
